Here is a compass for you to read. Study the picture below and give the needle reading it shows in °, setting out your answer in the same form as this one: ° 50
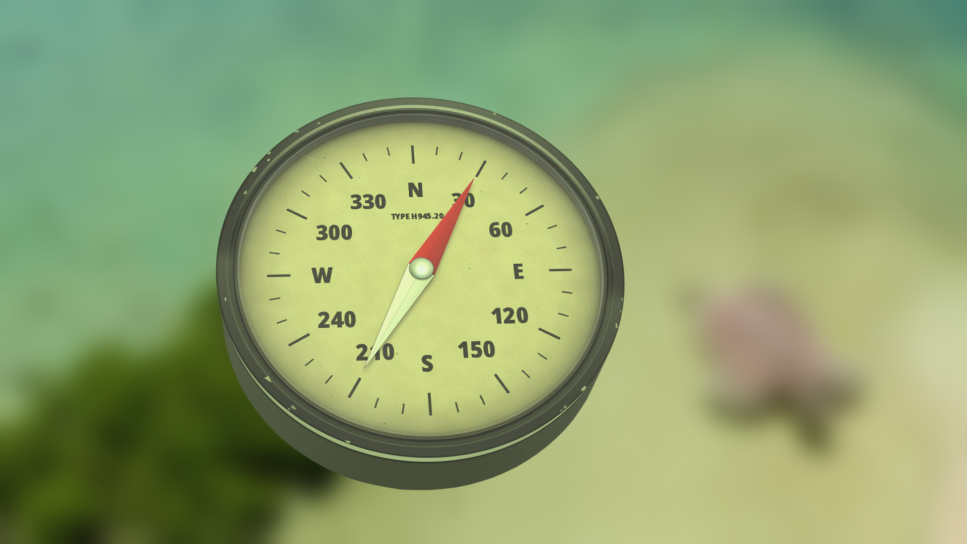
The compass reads ° 30
